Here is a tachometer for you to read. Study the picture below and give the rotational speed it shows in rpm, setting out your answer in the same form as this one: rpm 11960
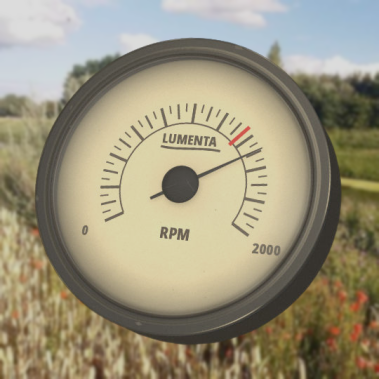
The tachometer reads rpm 1500
